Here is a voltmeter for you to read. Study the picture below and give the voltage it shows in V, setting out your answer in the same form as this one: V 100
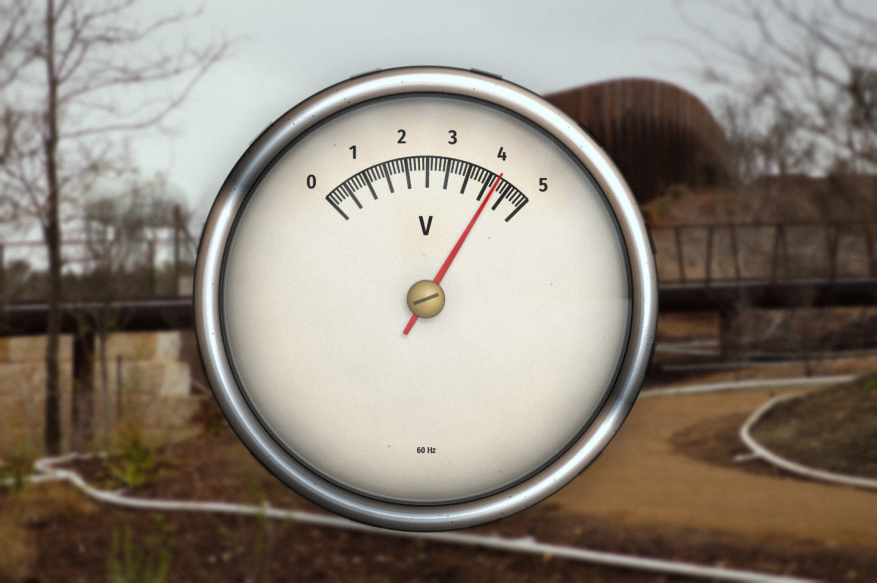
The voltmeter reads V 4.2
